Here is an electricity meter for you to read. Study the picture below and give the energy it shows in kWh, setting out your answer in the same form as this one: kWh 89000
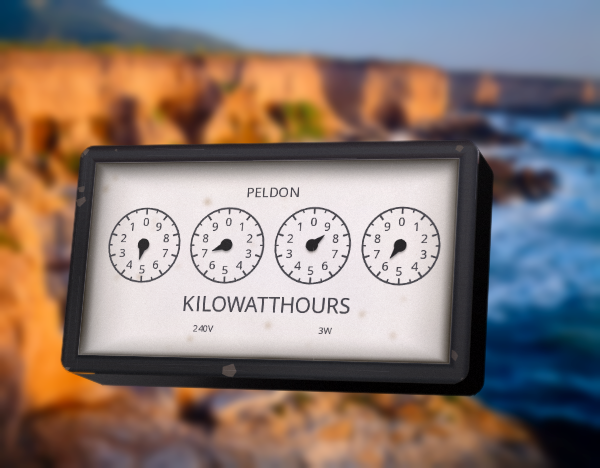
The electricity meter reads kWh 4686
